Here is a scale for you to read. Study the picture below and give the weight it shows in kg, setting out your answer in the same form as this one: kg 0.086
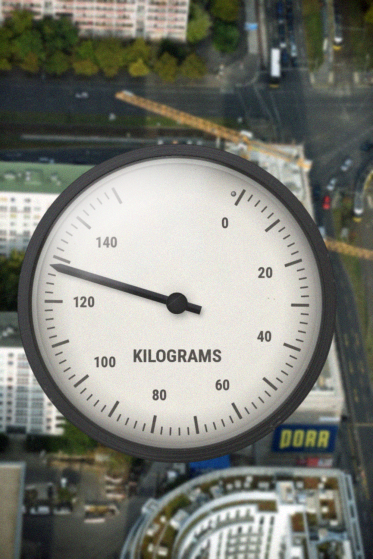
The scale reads kg 128
